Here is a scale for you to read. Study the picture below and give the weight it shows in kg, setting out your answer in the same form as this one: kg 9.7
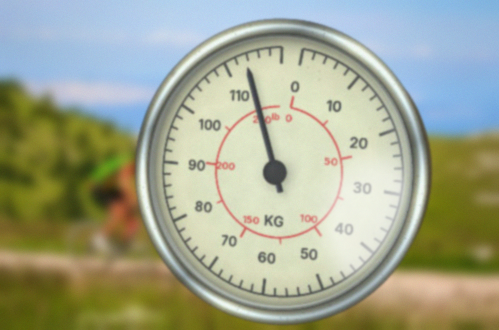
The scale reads kg 114
